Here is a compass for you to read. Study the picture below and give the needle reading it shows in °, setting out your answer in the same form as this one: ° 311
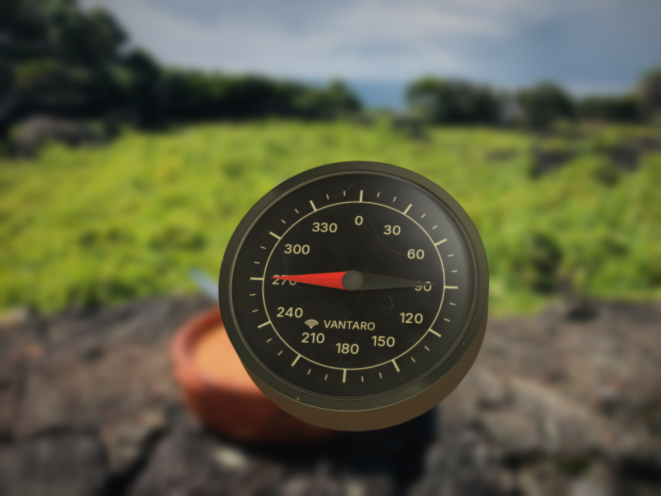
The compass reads ° 270
